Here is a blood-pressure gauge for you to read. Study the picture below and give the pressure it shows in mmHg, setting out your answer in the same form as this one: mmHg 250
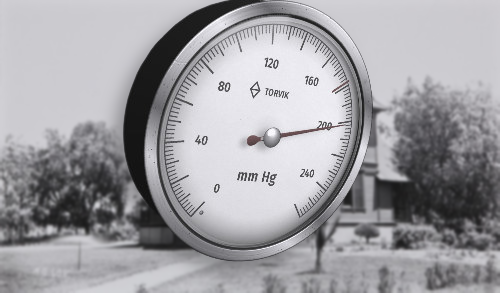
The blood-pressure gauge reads mmHg 200
